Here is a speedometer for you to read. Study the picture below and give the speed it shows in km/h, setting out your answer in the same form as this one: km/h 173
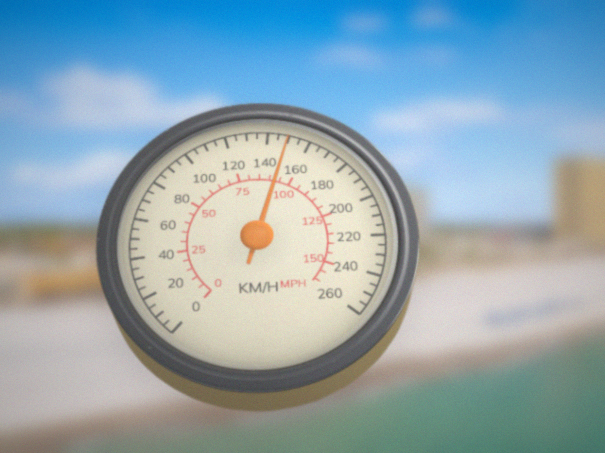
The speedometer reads km/h 150
